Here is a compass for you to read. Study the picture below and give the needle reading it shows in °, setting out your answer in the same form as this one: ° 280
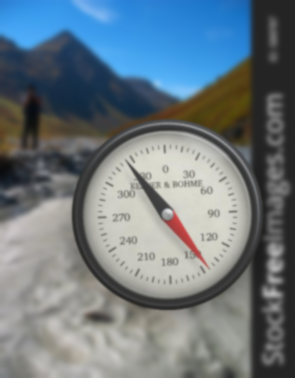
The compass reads ° 145
